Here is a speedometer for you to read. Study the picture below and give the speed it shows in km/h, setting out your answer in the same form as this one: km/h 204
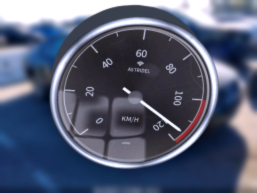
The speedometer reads km/h 115
